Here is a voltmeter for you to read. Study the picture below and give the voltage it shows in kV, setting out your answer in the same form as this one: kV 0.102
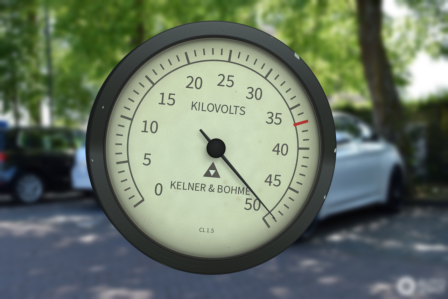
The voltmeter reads kV 49
